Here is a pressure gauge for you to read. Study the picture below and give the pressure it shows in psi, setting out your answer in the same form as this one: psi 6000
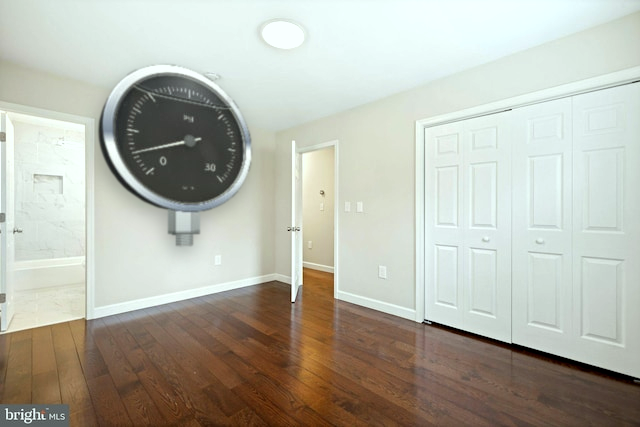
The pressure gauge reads psi 2.5
